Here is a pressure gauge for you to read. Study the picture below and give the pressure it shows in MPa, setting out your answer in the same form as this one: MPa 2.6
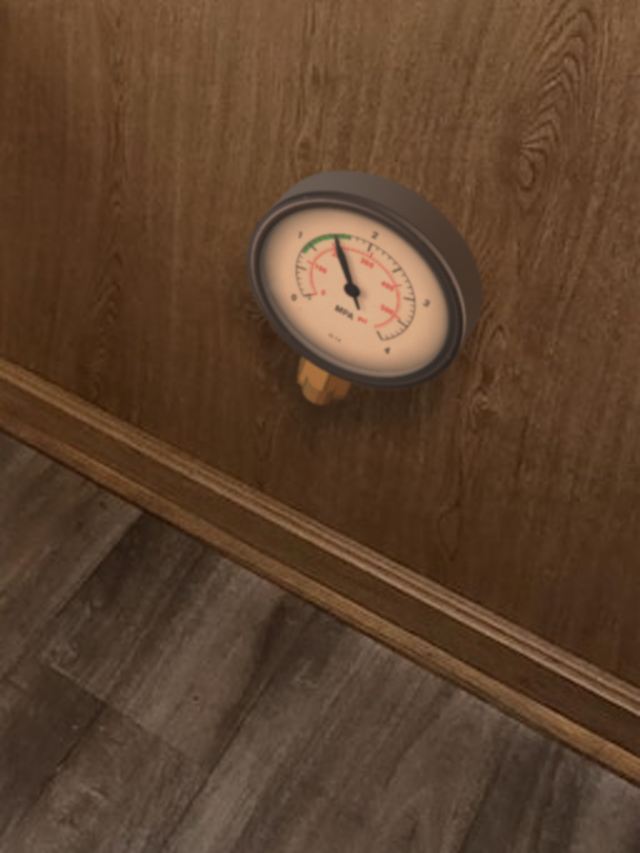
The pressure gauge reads MPa 1.5
